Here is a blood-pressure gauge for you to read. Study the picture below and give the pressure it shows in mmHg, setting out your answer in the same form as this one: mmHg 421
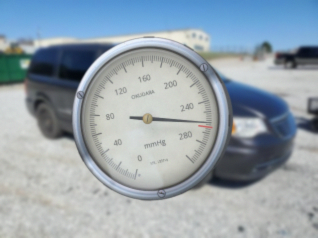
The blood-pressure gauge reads mmHg 260
